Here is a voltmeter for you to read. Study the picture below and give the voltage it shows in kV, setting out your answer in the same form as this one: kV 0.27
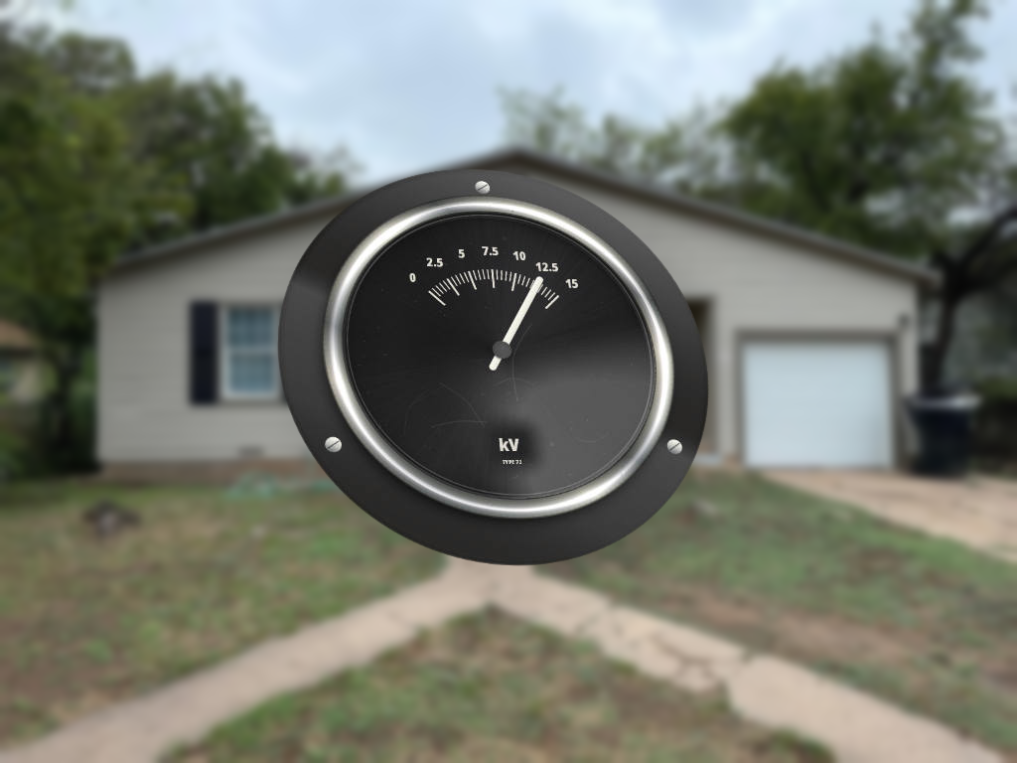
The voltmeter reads kV 12.5
